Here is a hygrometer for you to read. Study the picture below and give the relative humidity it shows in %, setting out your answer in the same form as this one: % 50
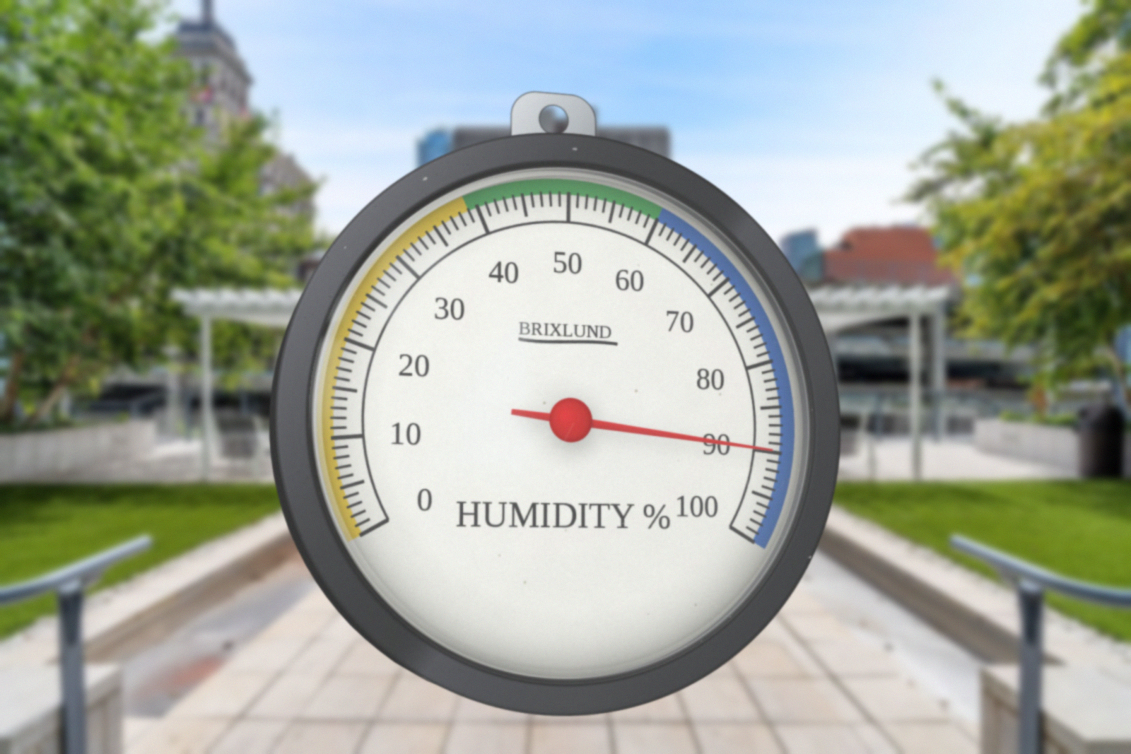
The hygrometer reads % 90
